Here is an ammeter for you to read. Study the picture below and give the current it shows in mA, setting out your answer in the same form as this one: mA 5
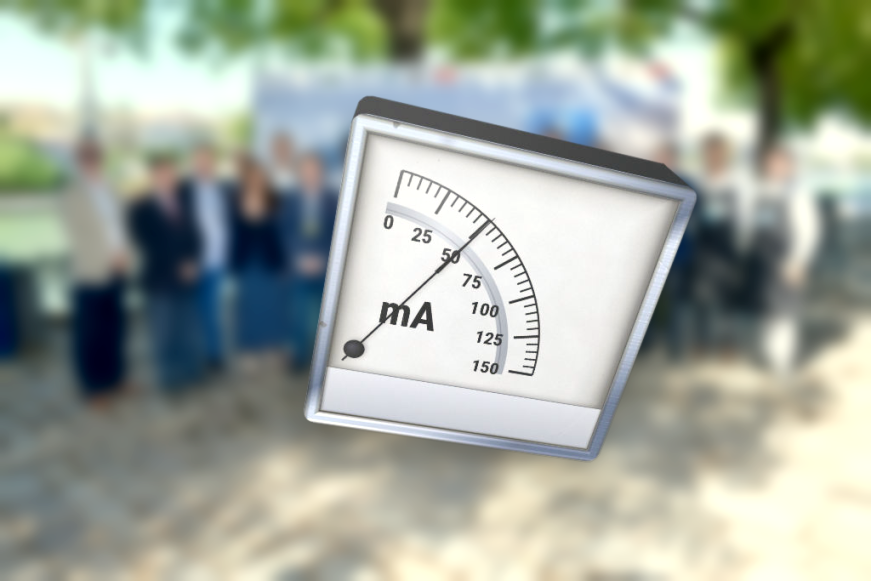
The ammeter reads mA 50
